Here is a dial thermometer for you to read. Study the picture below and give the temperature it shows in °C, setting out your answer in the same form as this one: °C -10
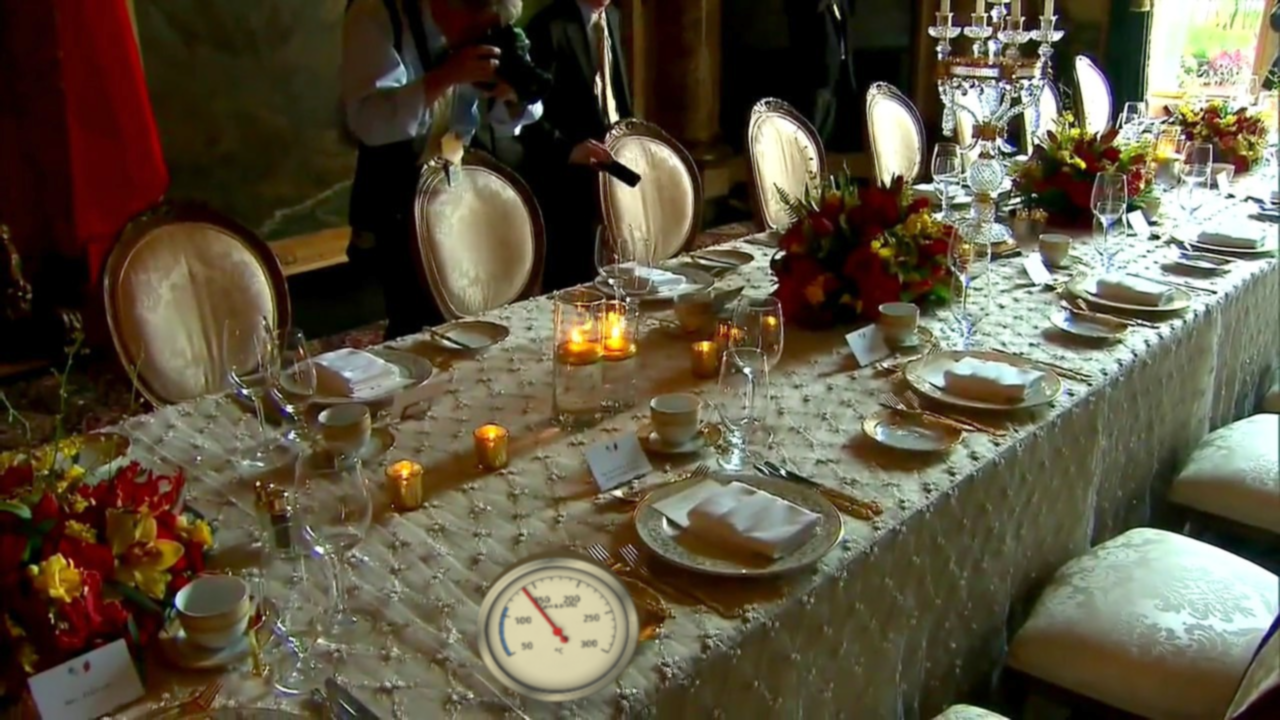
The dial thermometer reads °C 140
